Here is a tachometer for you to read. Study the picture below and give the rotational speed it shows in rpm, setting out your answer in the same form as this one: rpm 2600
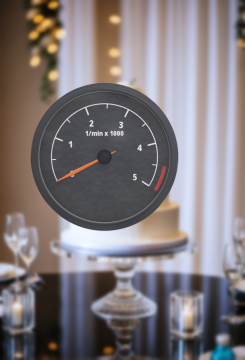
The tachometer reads rpm 0
